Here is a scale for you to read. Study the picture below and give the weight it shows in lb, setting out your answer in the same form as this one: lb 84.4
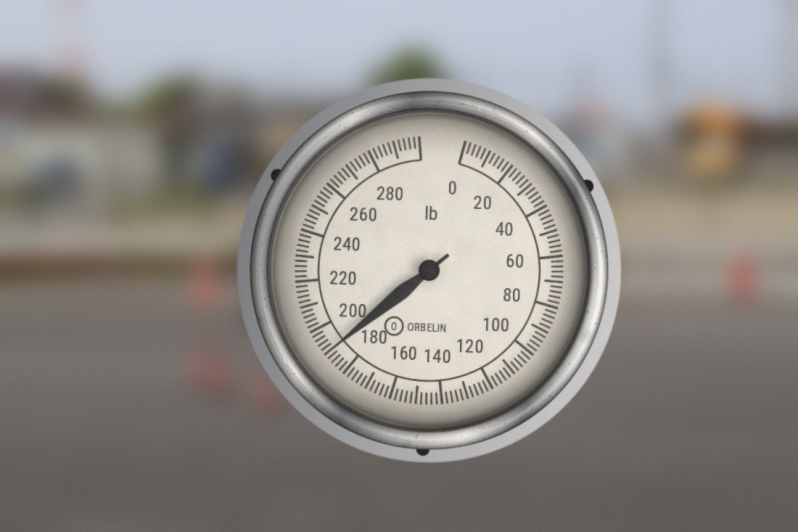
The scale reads lb 190
